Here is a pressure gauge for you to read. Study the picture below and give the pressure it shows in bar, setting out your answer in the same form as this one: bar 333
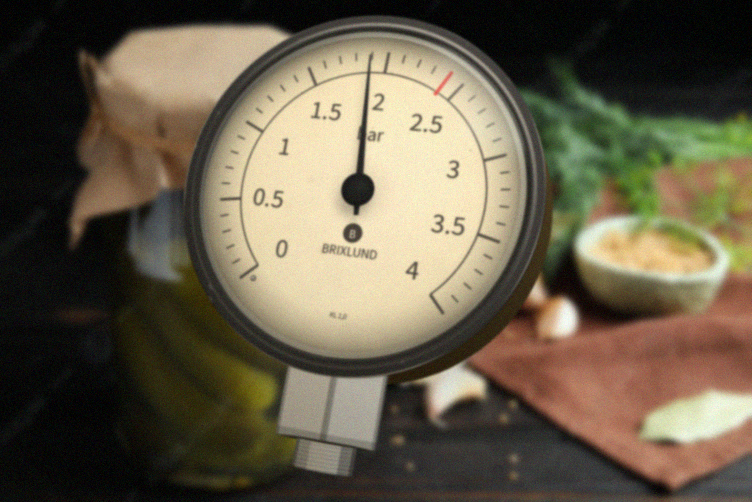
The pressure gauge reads bar 1.9
